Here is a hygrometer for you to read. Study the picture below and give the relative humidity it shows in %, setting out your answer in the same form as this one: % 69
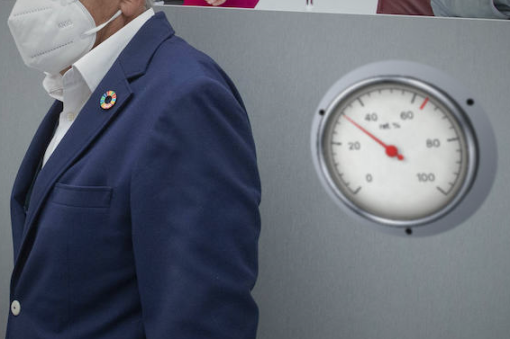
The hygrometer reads % 32
